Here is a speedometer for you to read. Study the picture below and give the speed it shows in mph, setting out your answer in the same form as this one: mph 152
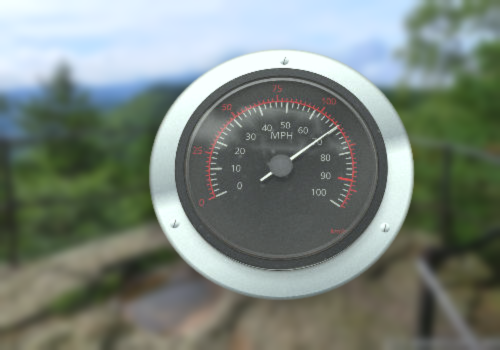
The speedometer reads mph 70
